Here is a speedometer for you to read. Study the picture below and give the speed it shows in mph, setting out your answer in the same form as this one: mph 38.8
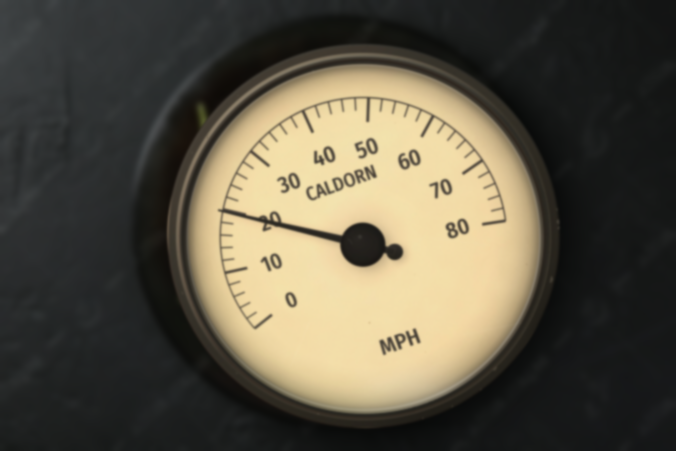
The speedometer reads mph 20
